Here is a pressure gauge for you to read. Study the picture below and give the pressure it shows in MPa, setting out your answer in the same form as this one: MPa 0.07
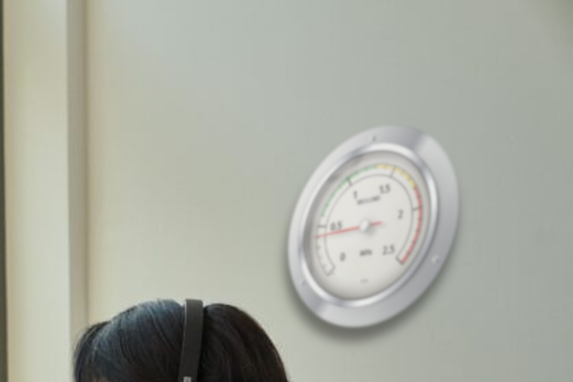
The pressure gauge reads MPa 0.4
